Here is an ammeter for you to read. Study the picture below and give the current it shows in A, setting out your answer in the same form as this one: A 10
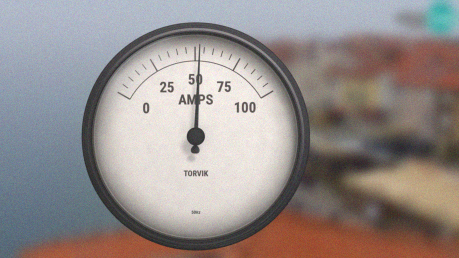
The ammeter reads A 52.5
